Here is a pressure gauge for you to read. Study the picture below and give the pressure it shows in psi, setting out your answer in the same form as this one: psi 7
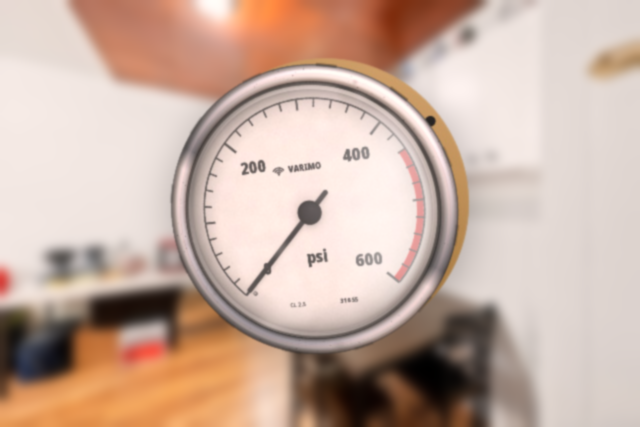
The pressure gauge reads psi 0
